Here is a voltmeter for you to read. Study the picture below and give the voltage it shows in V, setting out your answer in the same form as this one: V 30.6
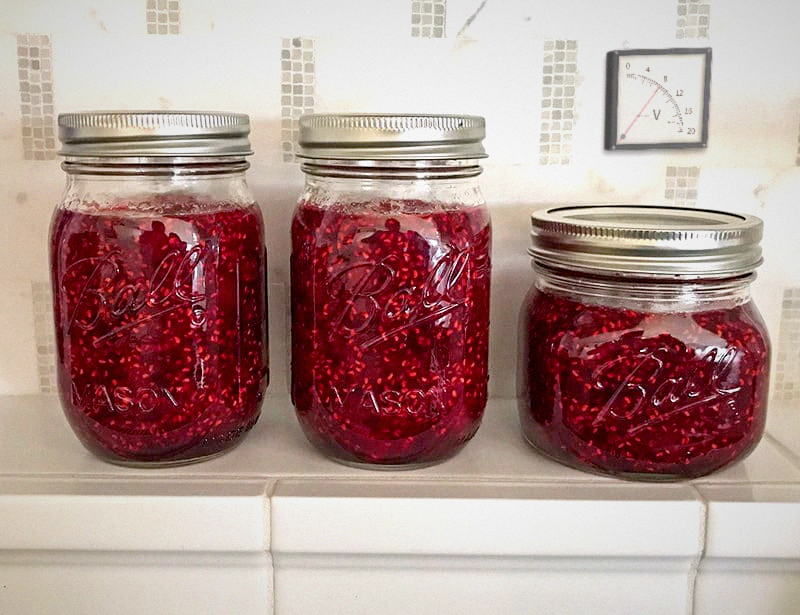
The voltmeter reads V 8
